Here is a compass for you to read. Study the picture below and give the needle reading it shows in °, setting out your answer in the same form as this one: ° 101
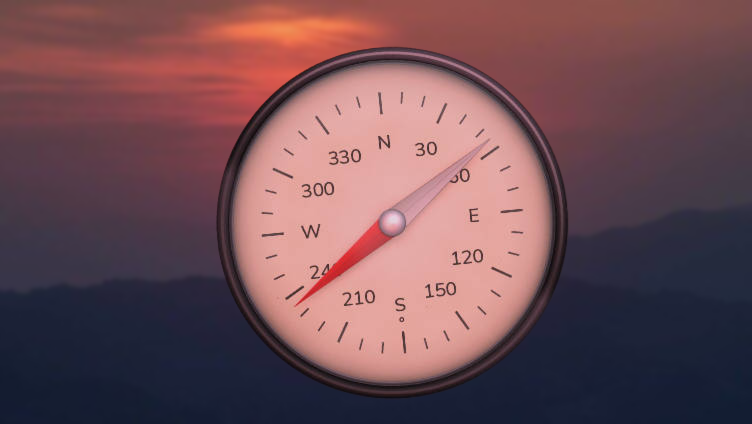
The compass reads ° 235
